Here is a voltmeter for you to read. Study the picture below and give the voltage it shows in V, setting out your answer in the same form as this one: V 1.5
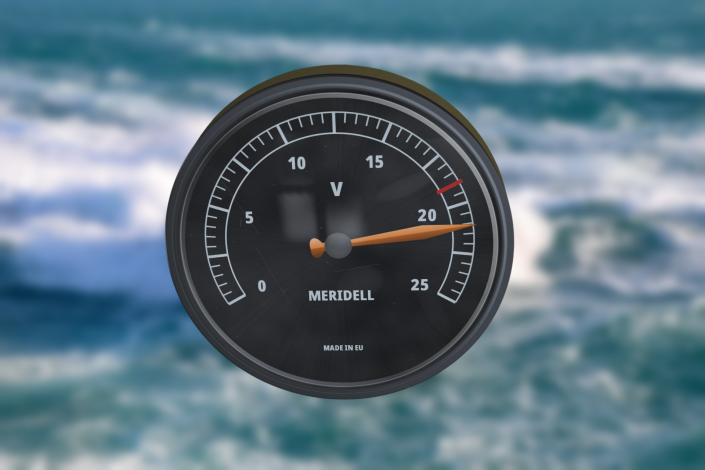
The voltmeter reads V 21
